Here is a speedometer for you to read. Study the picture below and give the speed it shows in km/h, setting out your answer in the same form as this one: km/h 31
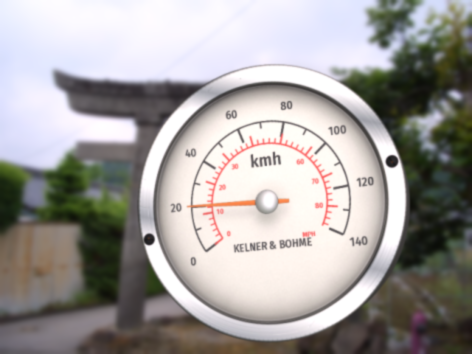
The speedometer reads km/h 20
